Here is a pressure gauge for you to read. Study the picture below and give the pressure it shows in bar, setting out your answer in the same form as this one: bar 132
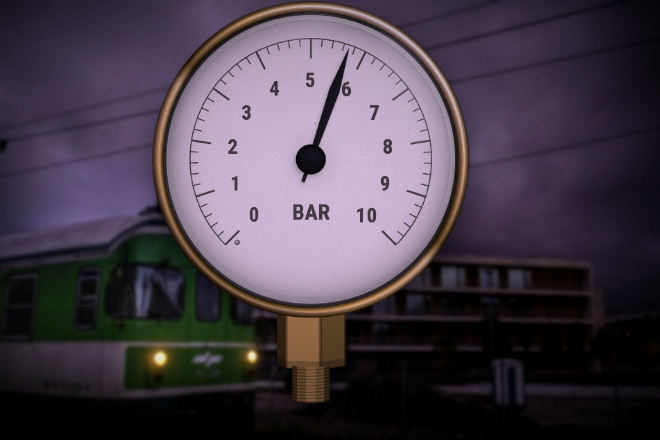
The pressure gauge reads bar 5.7
